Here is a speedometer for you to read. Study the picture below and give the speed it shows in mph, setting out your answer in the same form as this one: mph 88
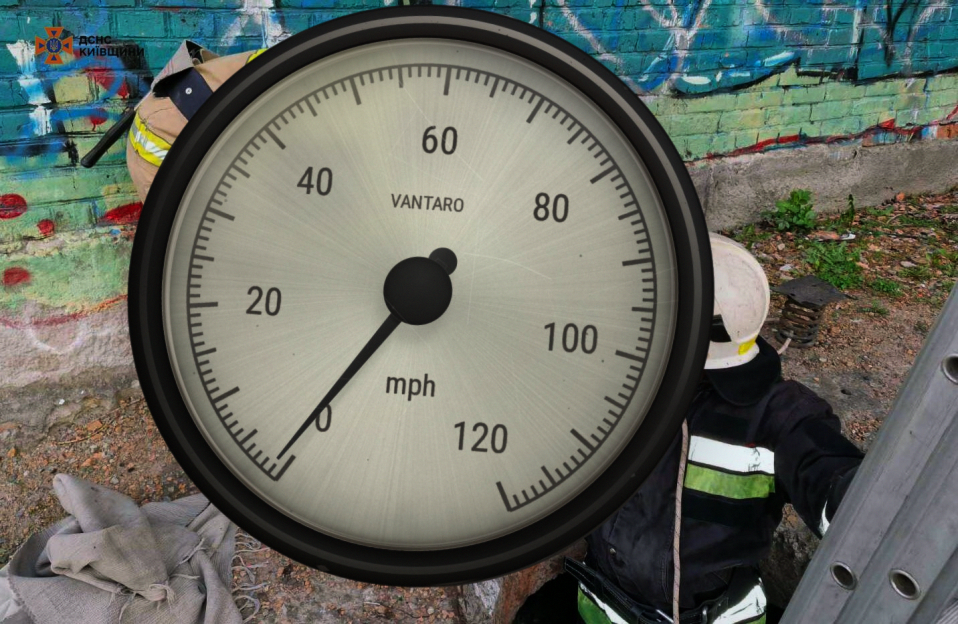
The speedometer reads mph 1
